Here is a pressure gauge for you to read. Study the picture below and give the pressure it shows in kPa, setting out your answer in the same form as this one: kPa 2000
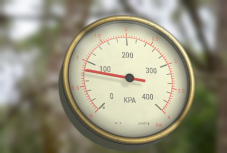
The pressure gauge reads kPa 80
